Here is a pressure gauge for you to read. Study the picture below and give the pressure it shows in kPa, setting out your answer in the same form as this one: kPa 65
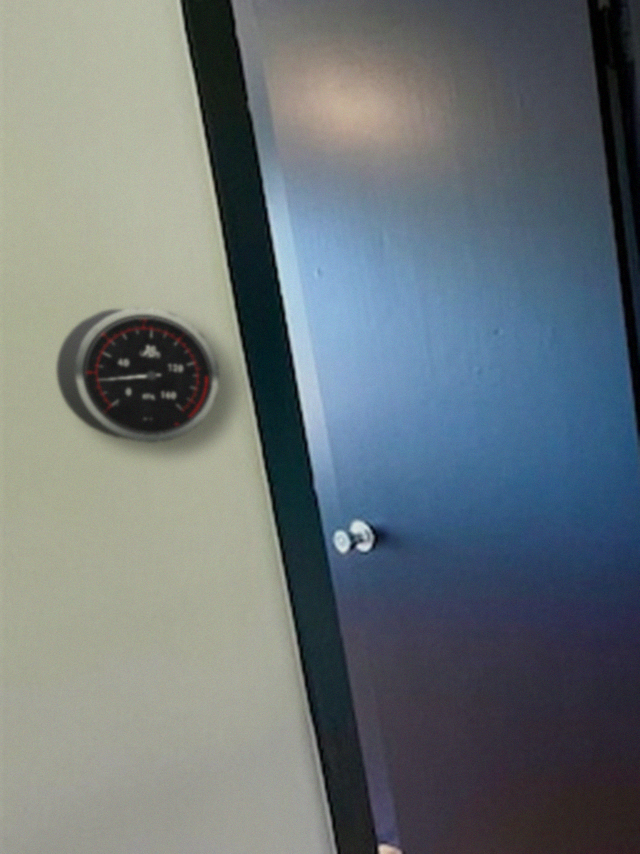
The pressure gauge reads kPa 20
